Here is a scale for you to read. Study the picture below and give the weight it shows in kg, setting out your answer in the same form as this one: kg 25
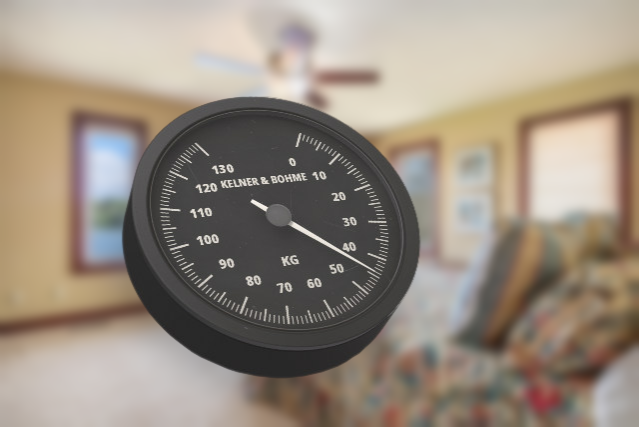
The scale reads kg 45
